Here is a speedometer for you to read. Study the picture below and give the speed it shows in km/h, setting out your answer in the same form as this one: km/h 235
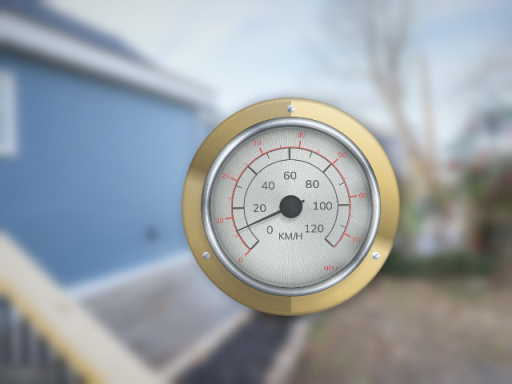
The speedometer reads km/h 10
